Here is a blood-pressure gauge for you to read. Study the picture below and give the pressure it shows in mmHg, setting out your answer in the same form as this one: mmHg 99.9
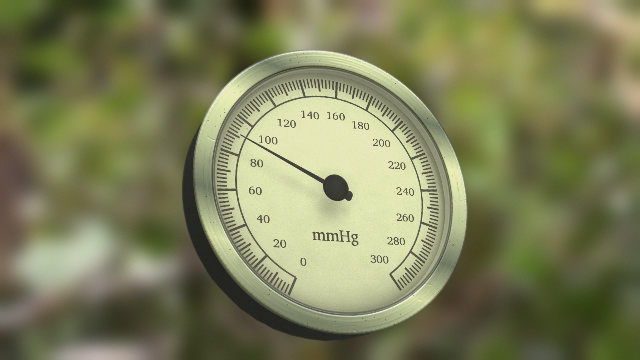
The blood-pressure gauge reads mmHg 90
